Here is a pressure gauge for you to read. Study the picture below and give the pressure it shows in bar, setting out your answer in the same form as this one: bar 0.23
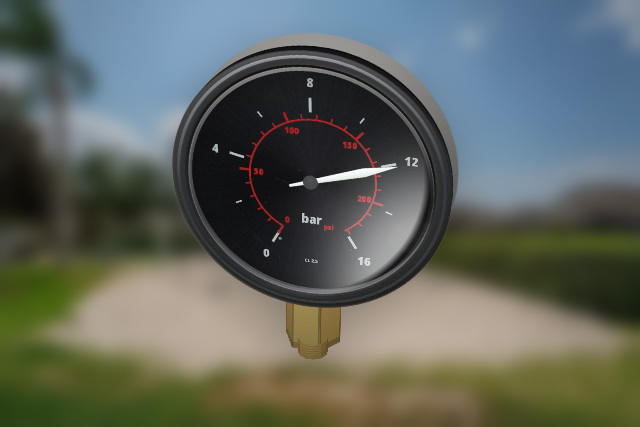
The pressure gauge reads bar 12
